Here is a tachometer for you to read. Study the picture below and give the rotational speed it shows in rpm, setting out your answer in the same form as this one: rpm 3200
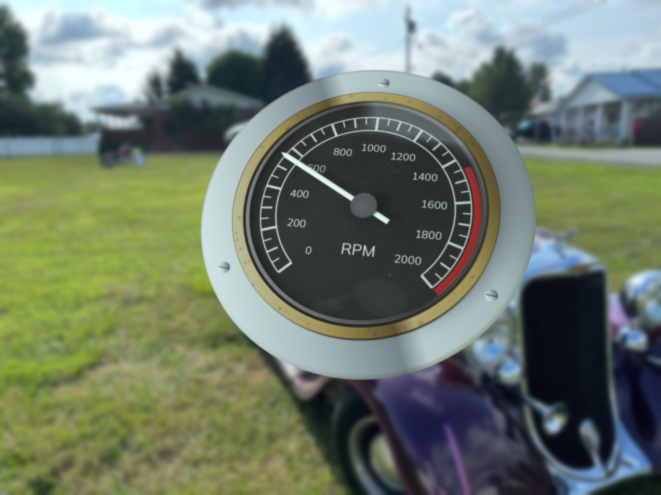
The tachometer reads rpm 550
